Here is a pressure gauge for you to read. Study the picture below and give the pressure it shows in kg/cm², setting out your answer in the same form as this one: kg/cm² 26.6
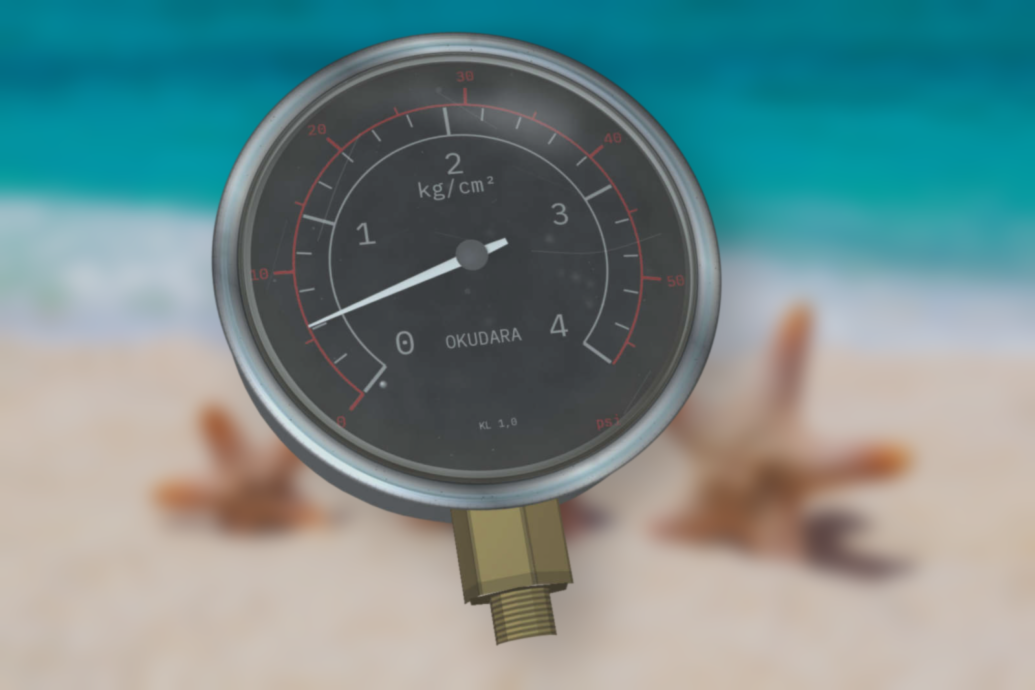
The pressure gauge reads kg/cm² 0.4
